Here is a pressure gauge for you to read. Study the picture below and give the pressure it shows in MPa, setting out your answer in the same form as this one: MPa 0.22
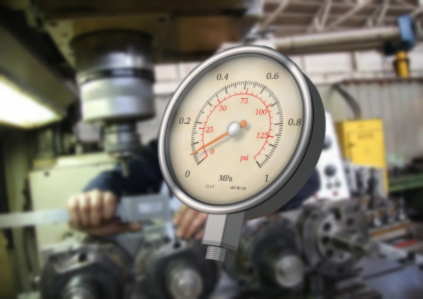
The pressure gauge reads MPa 0.05
